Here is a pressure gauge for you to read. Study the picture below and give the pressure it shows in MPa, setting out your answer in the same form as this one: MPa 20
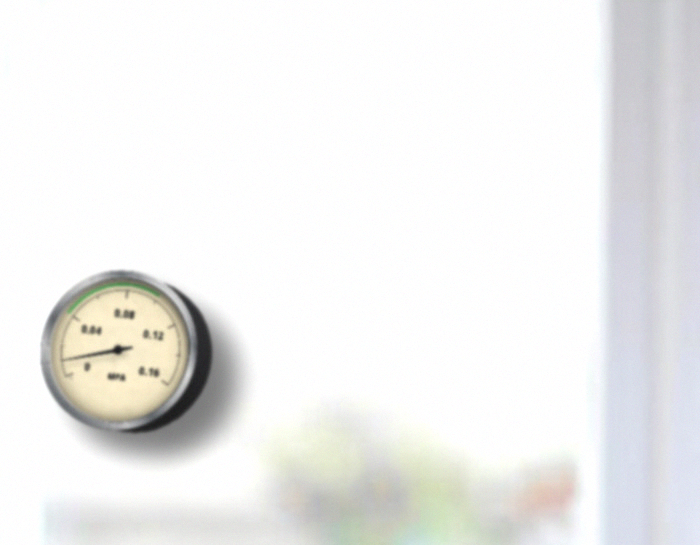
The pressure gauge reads MPa 0.01
